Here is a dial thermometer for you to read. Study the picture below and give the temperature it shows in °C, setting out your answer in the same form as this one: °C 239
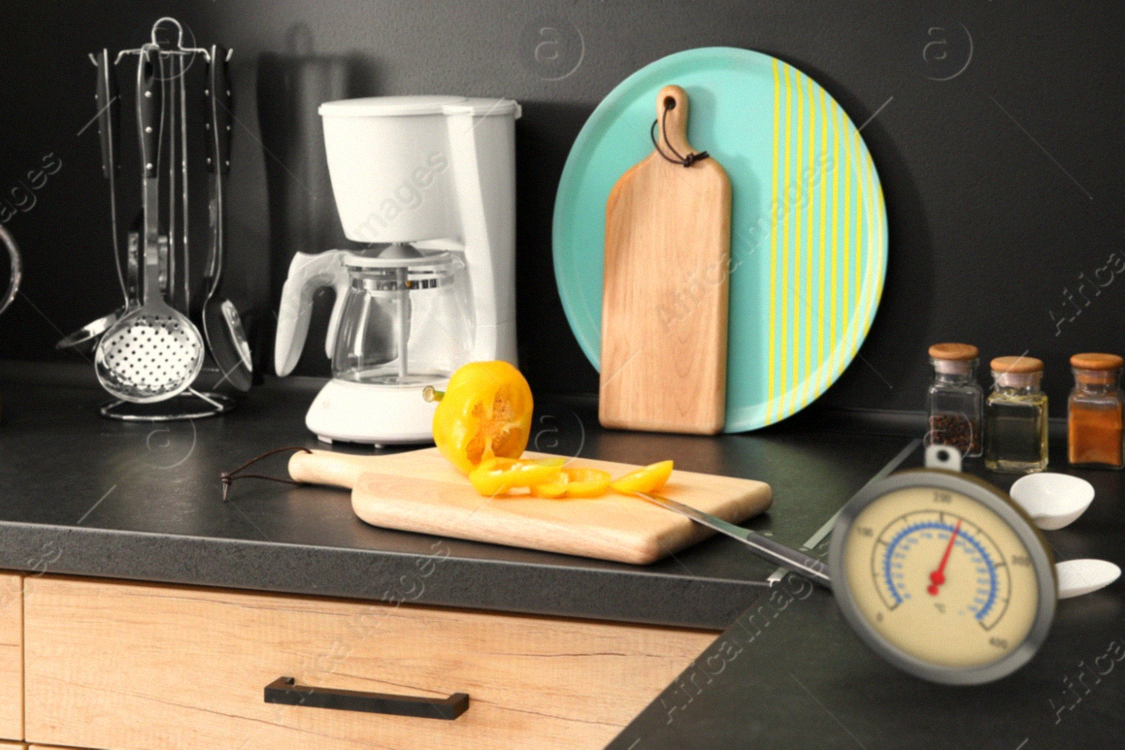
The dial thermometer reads °C 225
